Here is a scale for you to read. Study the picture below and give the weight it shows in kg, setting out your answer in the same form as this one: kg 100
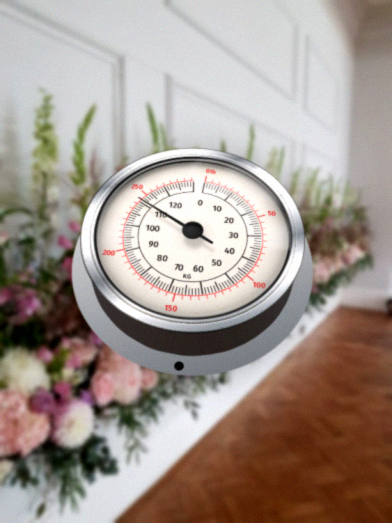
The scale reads kg 110
